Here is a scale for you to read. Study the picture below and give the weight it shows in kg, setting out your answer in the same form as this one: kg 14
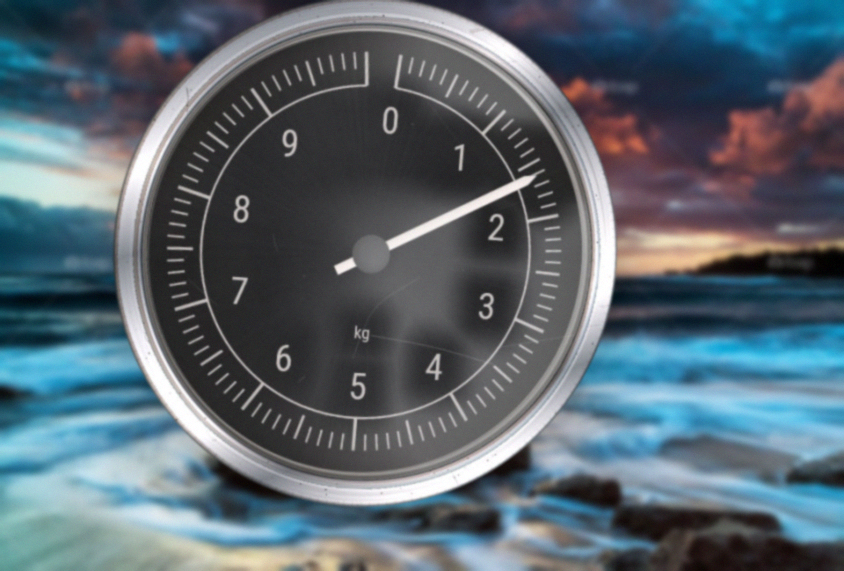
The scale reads kg 1.6
